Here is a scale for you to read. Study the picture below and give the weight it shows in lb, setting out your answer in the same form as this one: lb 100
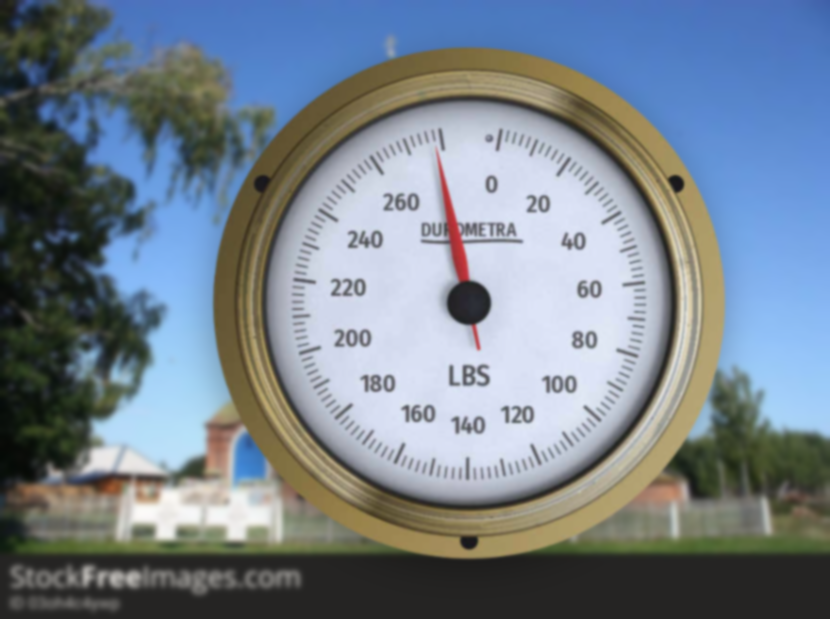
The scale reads lb 278
